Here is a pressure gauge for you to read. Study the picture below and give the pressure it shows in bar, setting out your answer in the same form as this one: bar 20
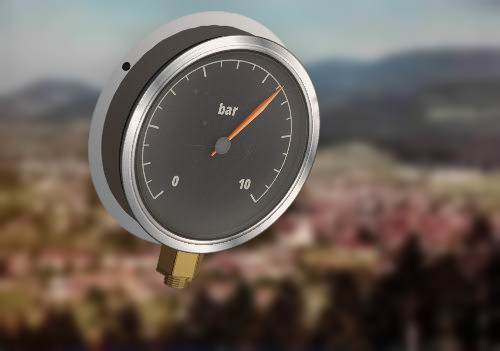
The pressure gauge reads bar 6.5
